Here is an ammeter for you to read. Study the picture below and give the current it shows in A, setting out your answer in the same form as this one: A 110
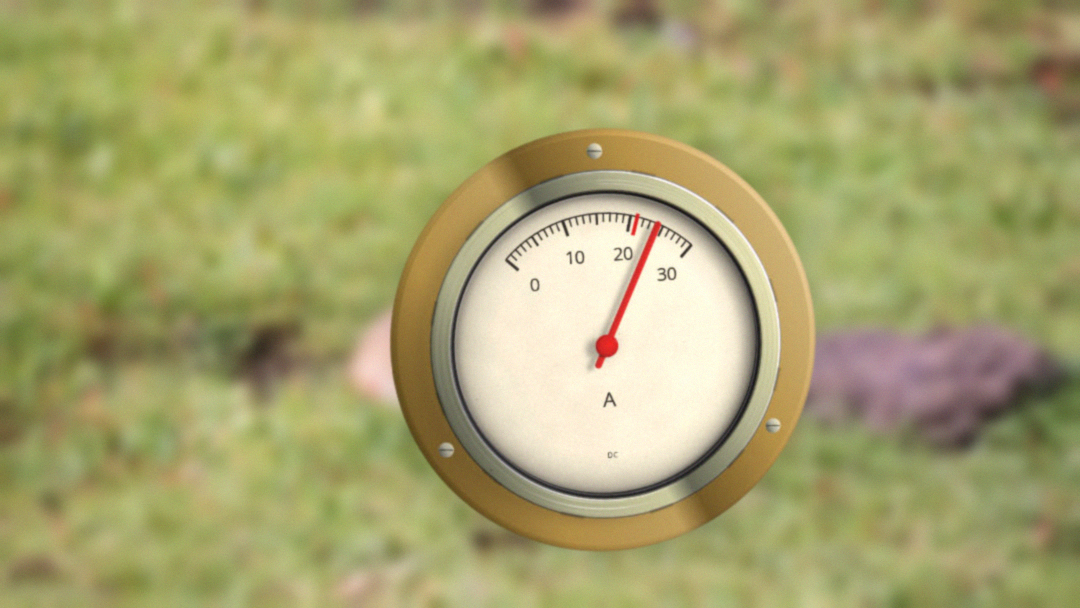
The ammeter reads A 24
